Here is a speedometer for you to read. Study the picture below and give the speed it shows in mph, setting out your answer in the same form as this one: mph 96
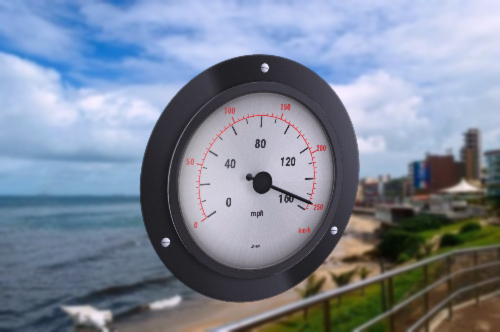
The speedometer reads mph 155
